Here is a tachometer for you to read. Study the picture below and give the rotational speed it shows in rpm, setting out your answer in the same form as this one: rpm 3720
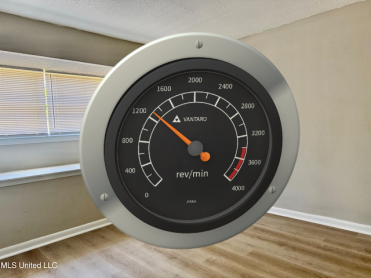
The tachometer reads rpm 1300
